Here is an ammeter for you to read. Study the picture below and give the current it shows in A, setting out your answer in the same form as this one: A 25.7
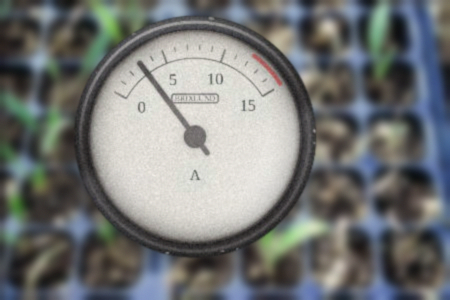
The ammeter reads A 3
